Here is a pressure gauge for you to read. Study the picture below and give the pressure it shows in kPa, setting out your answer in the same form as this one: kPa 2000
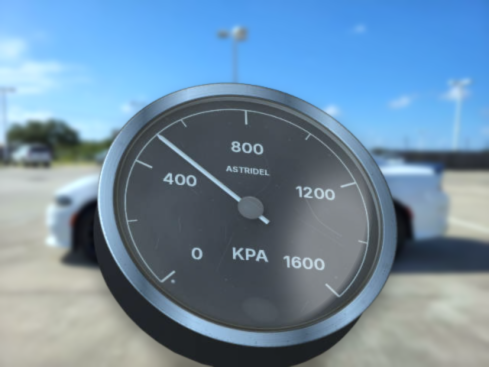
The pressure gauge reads kPa 500
